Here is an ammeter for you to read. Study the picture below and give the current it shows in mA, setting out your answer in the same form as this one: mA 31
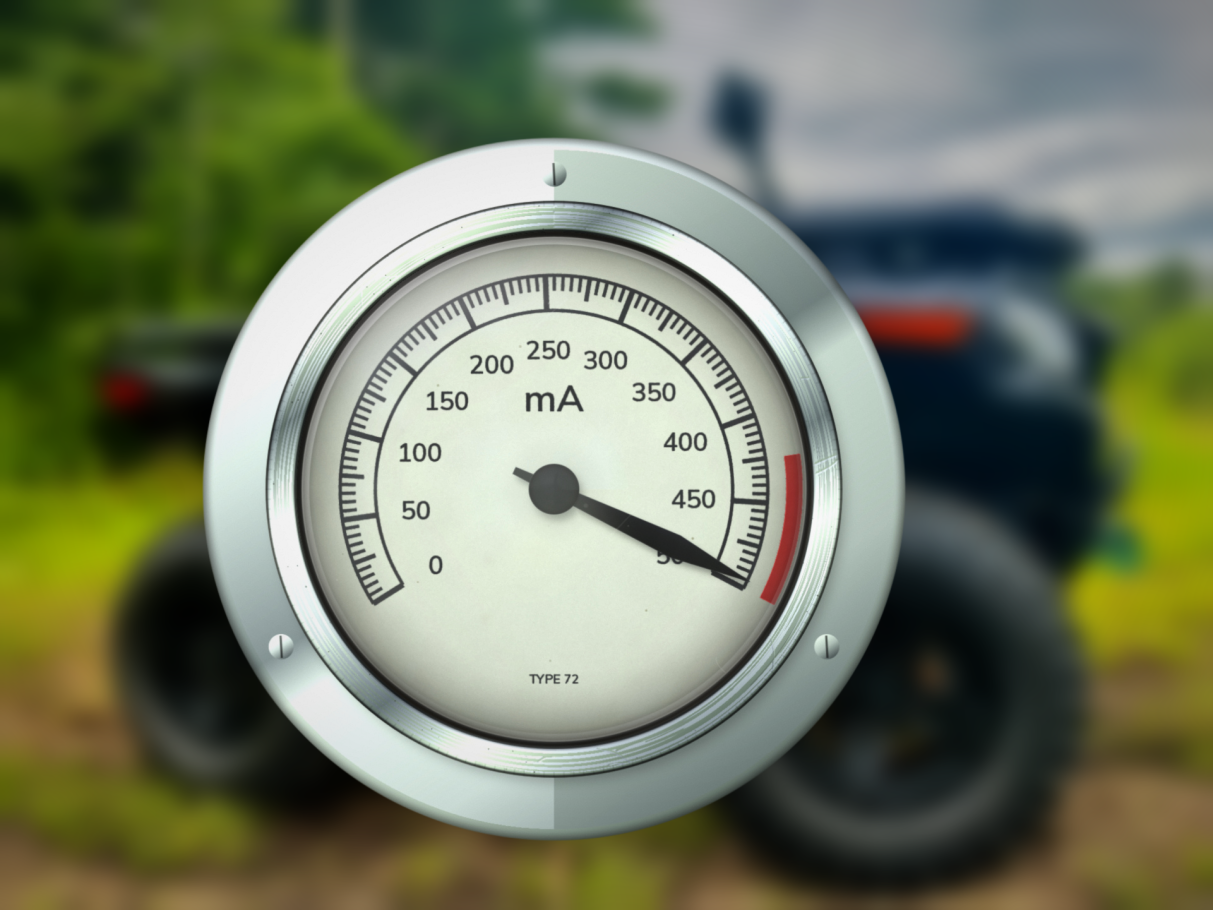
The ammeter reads mA 495
